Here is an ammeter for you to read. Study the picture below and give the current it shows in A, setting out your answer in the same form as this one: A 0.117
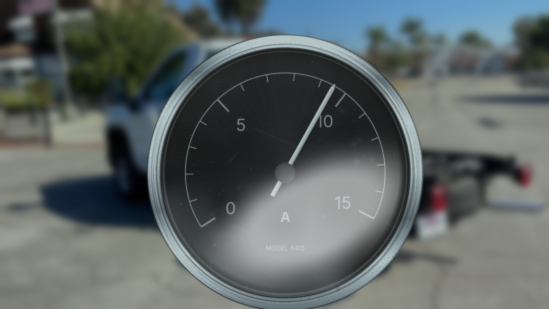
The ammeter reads A 9.5
